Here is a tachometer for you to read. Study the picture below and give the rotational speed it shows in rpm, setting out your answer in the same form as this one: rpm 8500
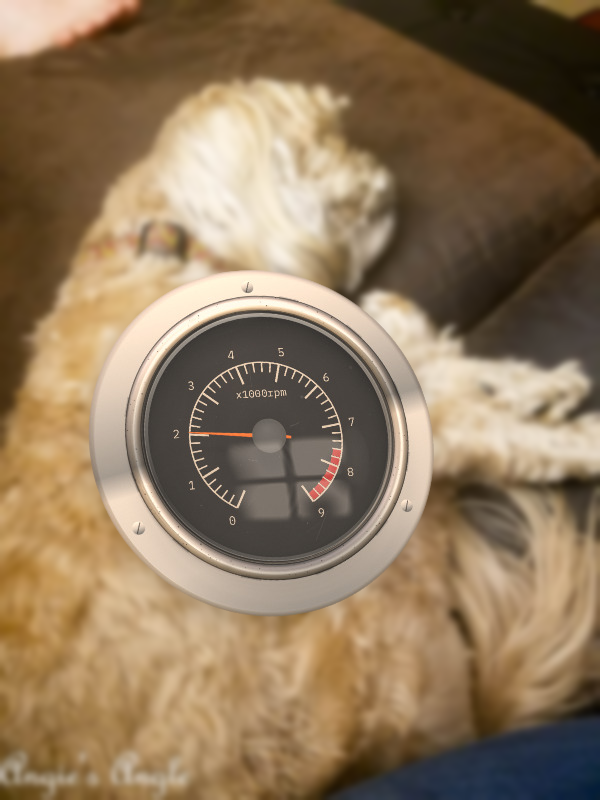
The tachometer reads rpm 2000
